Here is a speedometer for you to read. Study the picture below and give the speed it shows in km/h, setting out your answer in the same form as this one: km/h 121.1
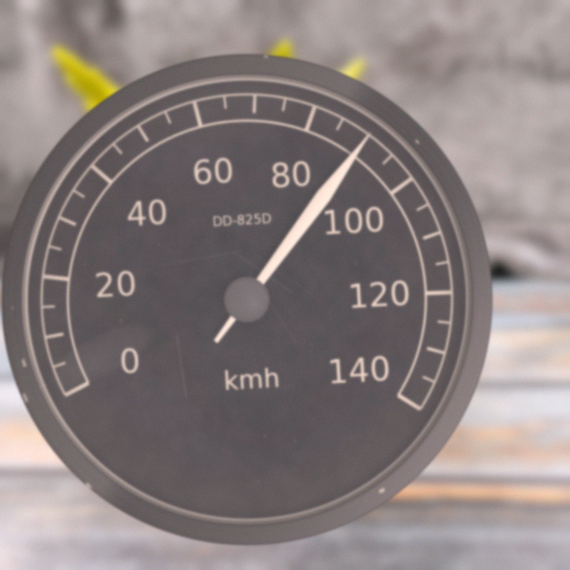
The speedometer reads km/h 90
